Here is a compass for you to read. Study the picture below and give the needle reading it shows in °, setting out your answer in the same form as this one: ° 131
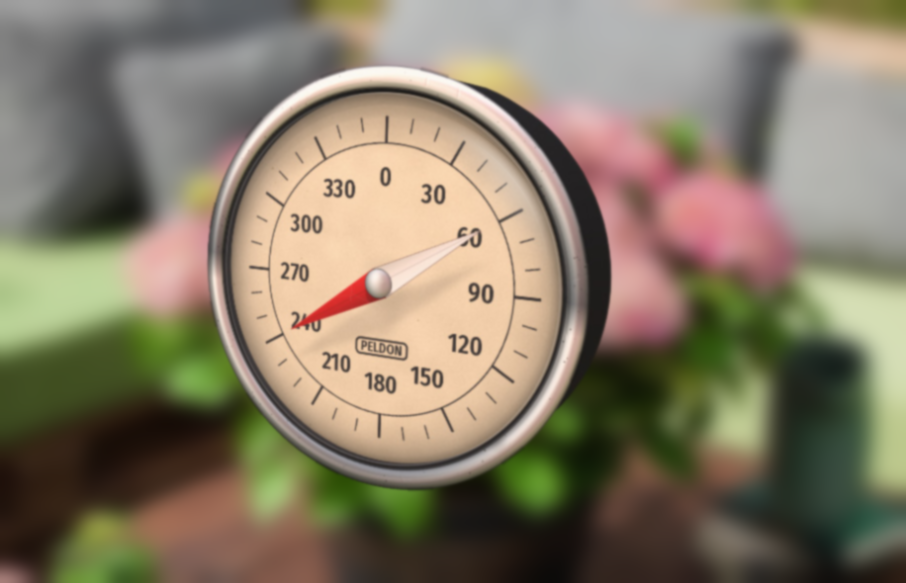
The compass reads ° 240
